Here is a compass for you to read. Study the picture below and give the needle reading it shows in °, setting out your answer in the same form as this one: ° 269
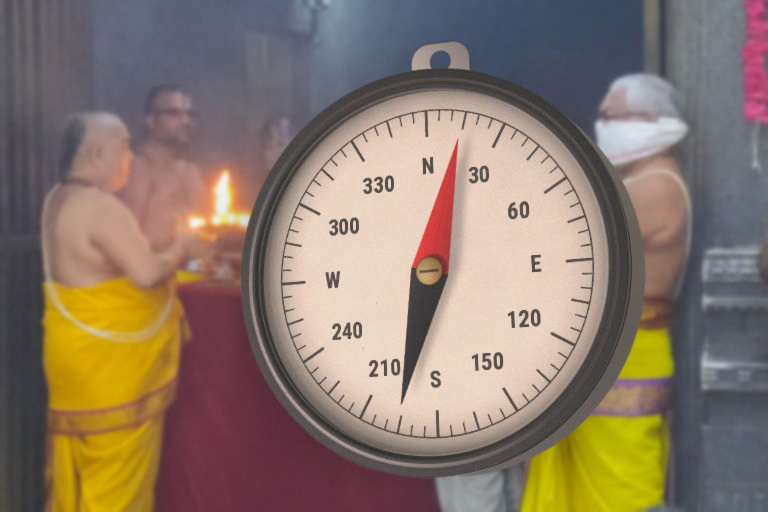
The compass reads ° 15
